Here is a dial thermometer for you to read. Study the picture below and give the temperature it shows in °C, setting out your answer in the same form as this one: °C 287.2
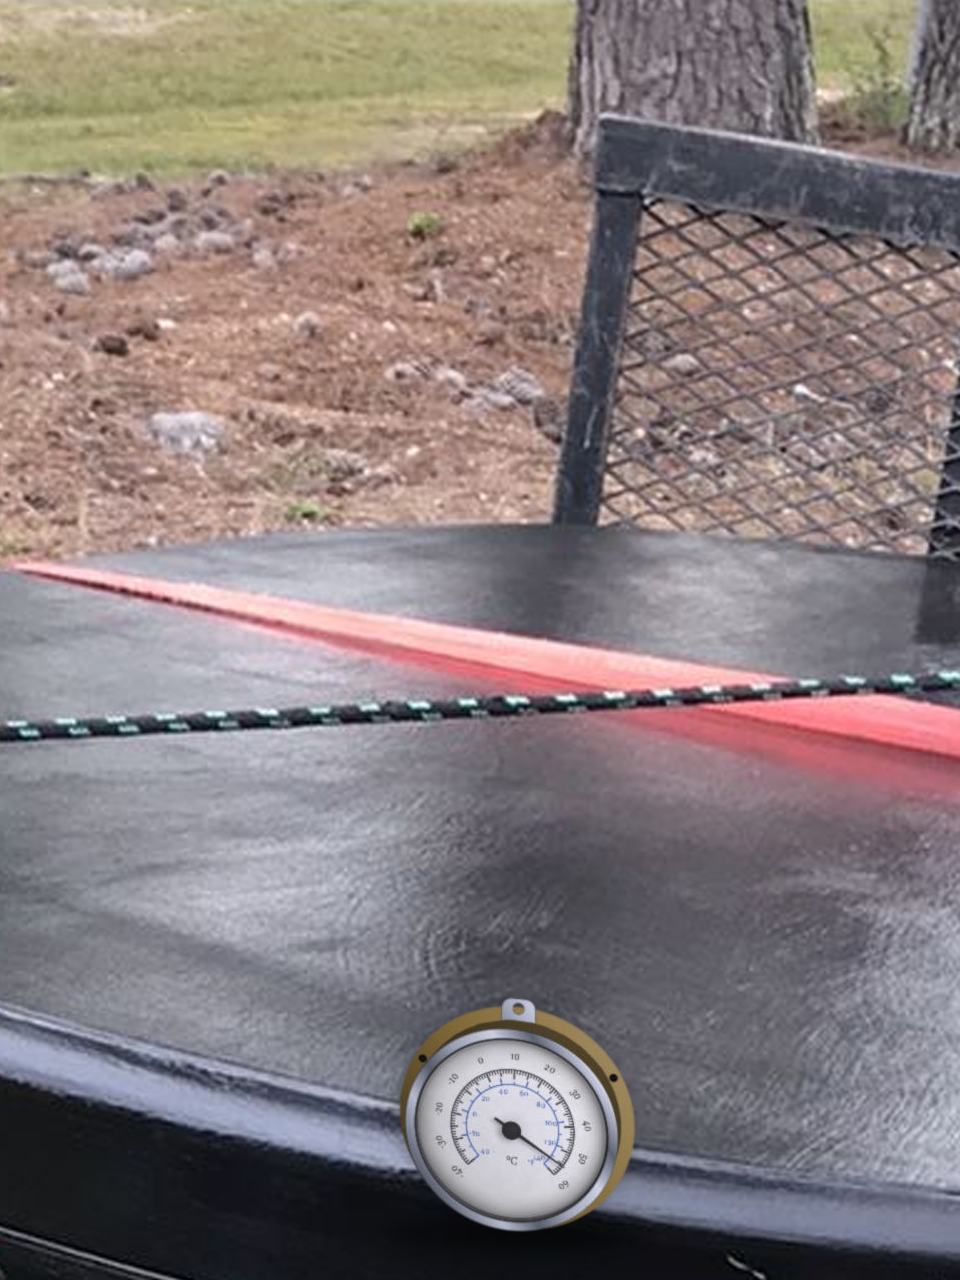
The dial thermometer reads °C 55
